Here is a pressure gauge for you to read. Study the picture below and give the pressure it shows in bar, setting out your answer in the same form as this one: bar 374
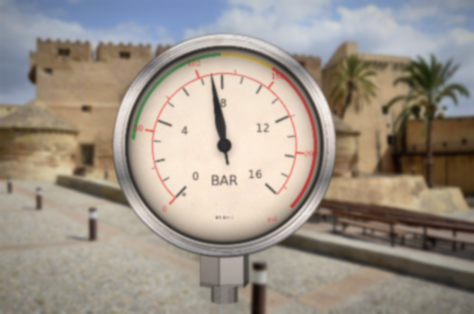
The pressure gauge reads bar 7.5
